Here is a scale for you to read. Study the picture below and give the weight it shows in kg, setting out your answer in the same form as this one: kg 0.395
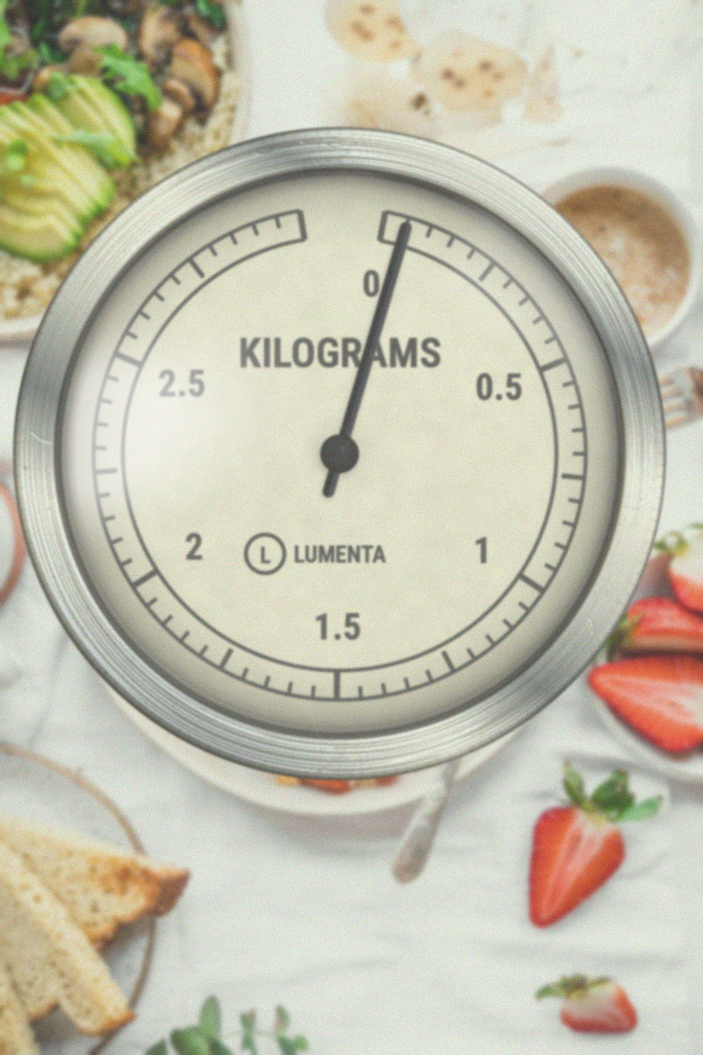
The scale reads kg 0.05
